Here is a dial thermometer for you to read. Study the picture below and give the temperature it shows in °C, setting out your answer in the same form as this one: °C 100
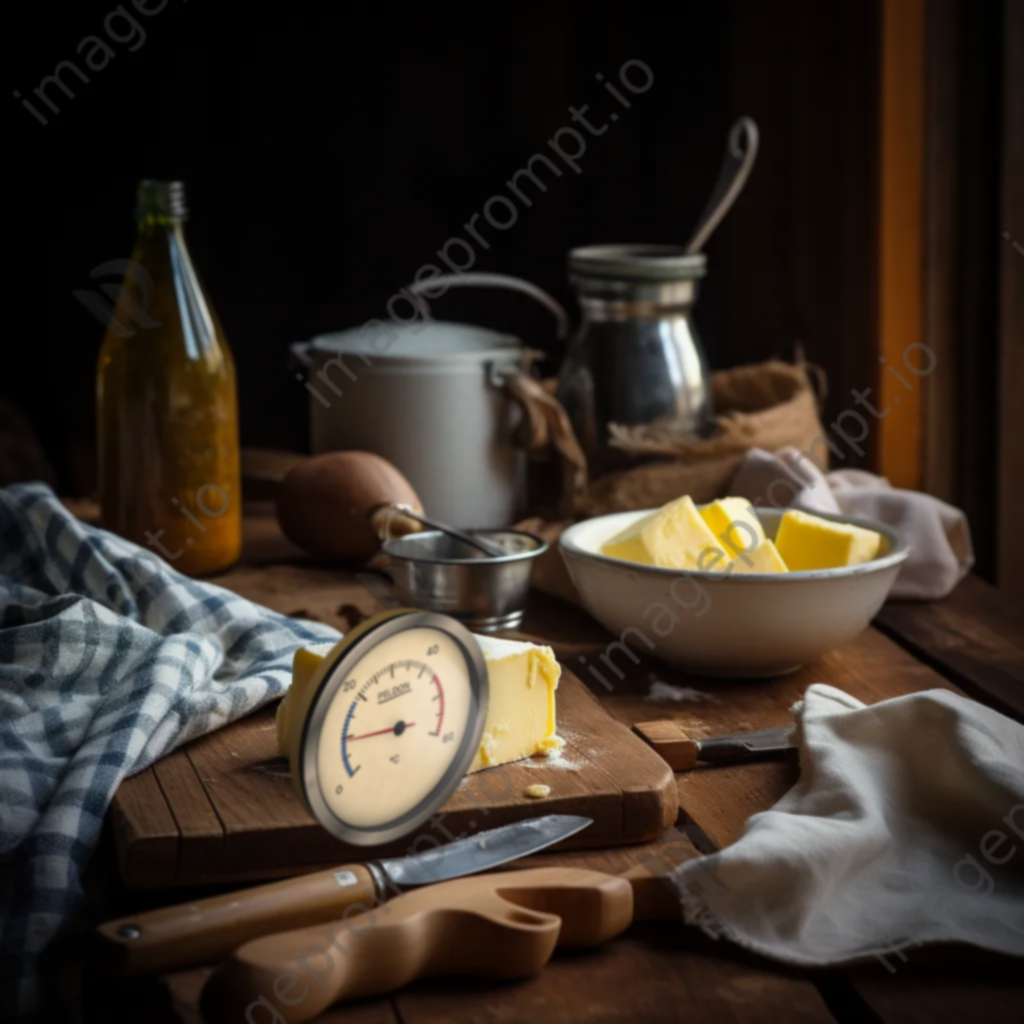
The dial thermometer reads °C 10
